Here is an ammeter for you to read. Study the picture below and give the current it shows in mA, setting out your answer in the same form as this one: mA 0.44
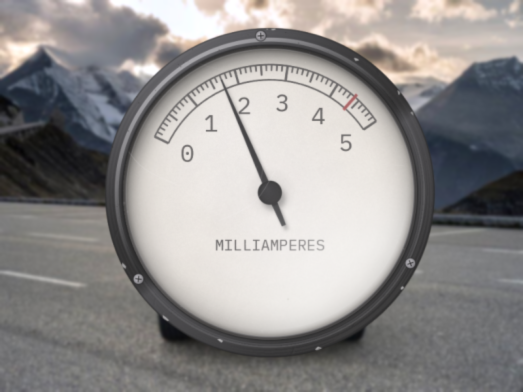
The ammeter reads mA 1.7
